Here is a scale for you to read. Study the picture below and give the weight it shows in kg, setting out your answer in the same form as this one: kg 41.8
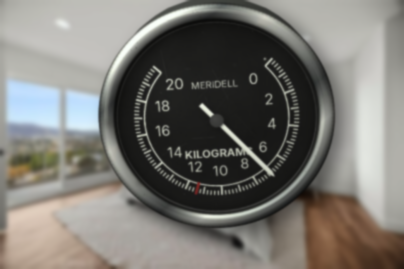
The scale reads kg 7
